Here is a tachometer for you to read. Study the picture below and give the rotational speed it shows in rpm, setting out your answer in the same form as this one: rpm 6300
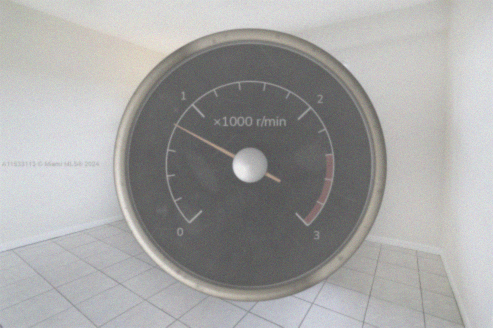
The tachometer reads rpm 800
